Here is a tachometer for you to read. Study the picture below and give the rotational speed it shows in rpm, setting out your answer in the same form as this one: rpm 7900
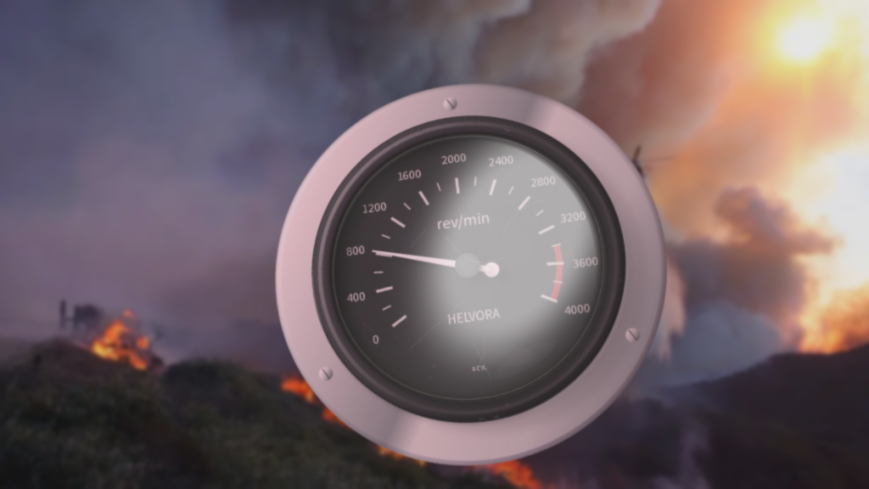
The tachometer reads rpm 800
